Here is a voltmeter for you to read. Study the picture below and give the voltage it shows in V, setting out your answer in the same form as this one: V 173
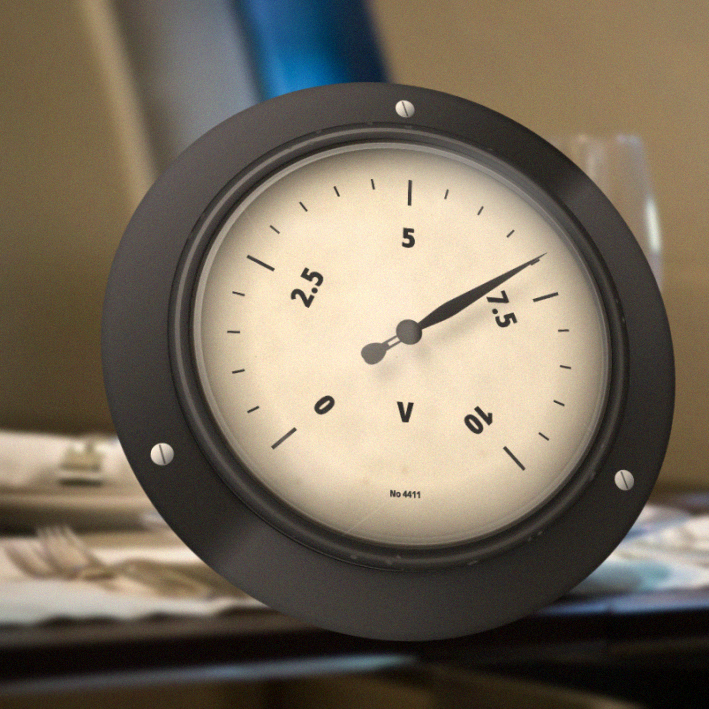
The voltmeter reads V 7
